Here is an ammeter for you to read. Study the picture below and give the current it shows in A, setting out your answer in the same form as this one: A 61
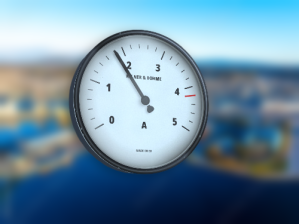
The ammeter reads A 1.8
